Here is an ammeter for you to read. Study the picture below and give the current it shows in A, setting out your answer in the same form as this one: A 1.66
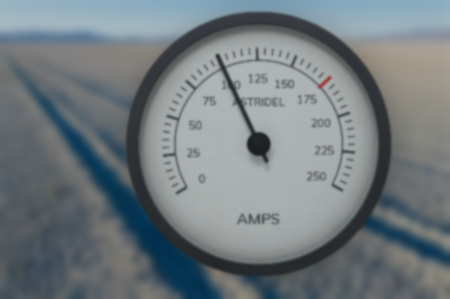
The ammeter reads A 100
